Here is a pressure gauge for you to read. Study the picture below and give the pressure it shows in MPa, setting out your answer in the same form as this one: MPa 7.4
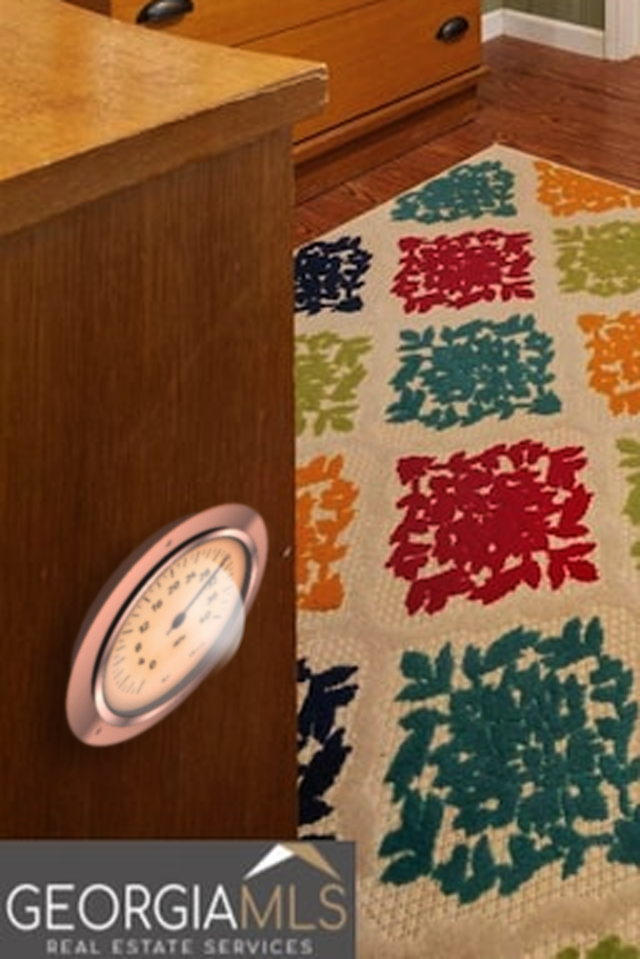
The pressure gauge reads MPa 30
